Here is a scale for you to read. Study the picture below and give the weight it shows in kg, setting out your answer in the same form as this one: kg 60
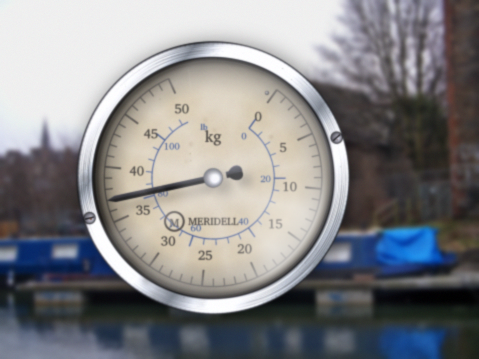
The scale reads kg 37
